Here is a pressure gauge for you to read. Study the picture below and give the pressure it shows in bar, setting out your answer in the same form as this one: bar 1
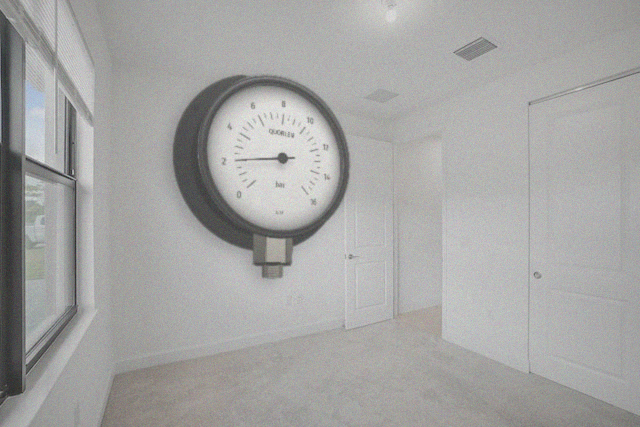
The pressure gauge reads bar 2
